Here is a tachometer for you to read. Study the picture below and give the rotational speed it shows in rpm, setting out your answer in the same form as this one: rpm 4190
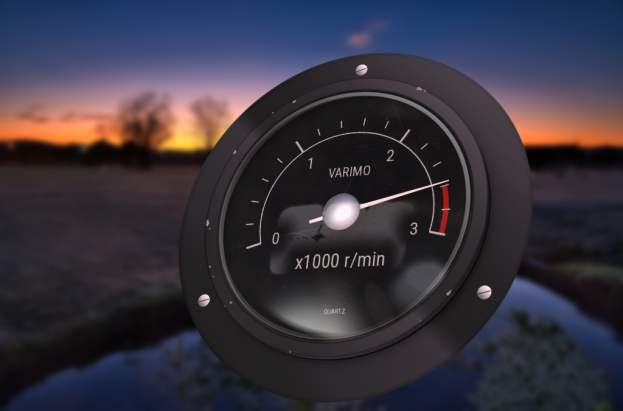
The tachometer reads rpm 2600
